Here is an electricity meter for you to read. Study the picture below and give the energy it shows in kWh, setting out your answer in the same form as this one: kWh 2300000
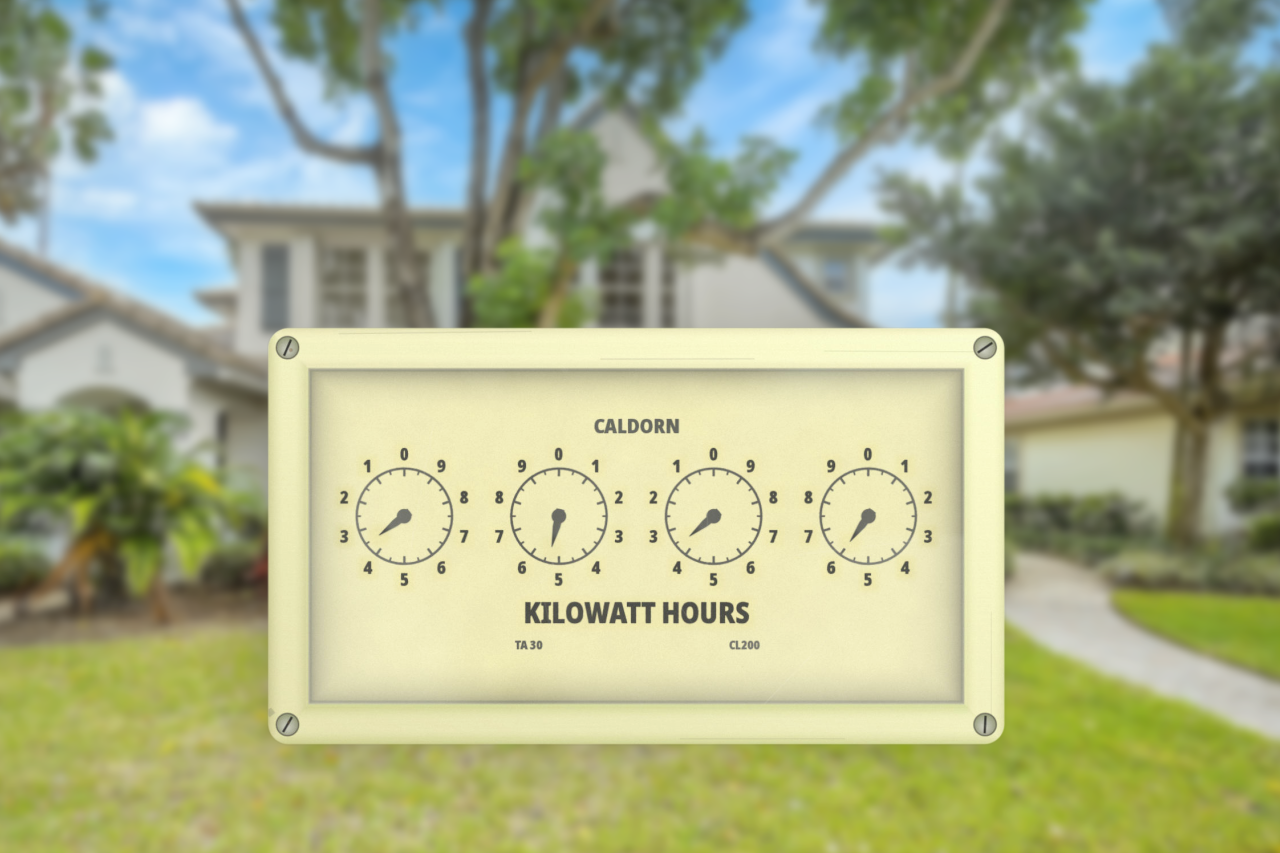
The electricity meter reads kWh 3536
